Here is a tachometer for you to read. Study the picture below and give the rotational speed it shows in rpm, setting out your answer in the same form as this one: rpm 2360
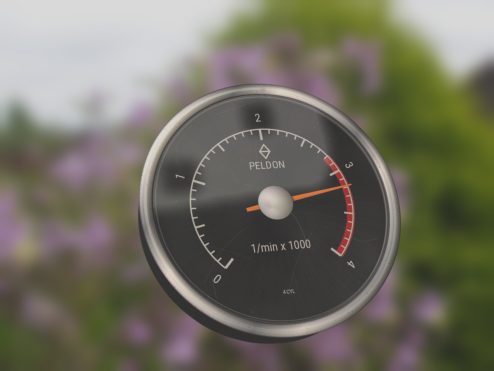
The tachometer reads rpm 3200
